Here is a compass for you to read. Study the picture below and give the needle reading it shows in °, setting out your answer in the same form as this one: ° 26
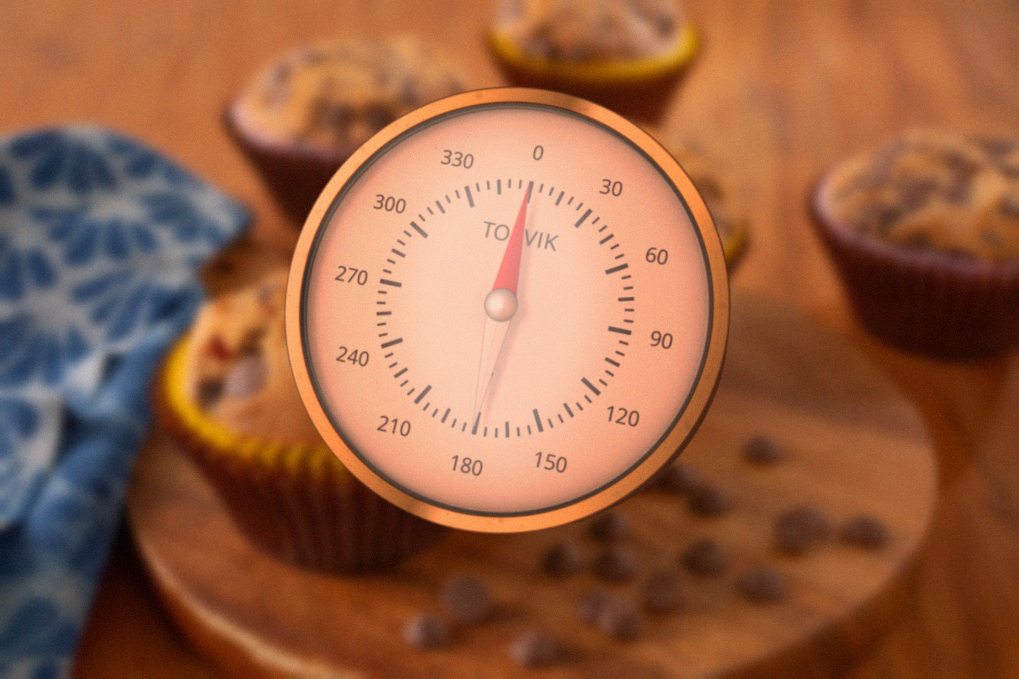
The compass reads ° 0
